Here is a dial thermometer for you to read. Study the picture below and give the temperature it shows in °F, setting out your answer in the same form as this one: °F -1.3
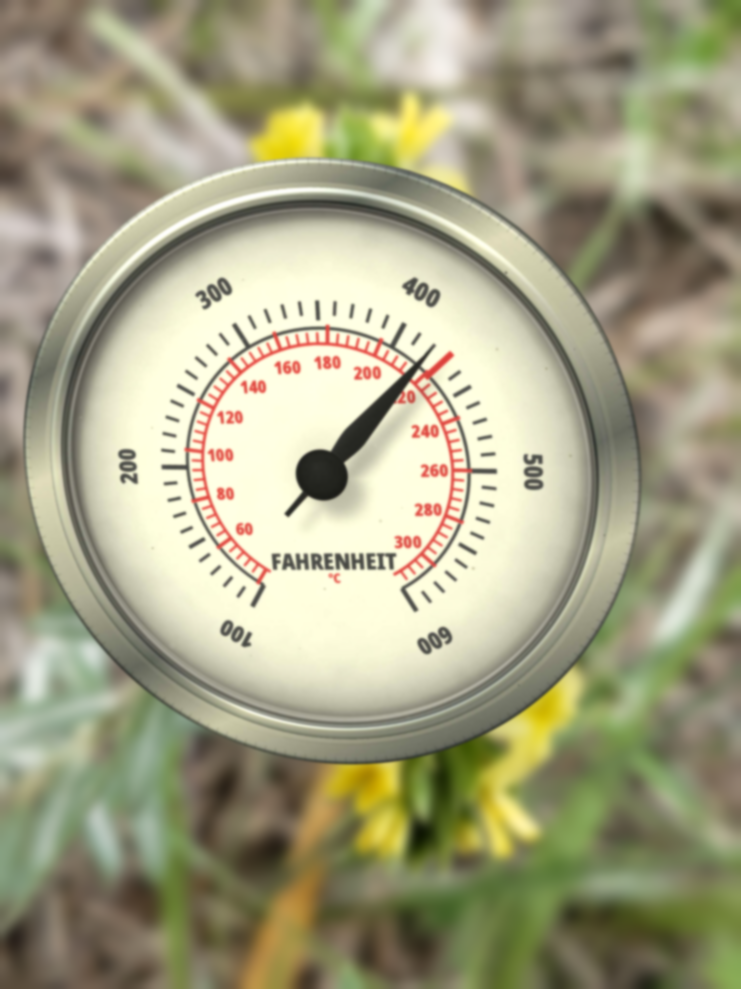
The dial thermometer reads °F 420
